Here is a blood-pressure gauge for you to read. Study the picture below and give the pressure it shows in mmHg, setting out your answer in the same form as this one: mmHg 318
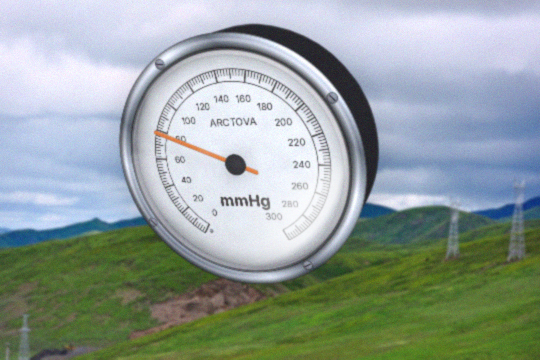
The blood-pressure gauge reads mmHg 80
